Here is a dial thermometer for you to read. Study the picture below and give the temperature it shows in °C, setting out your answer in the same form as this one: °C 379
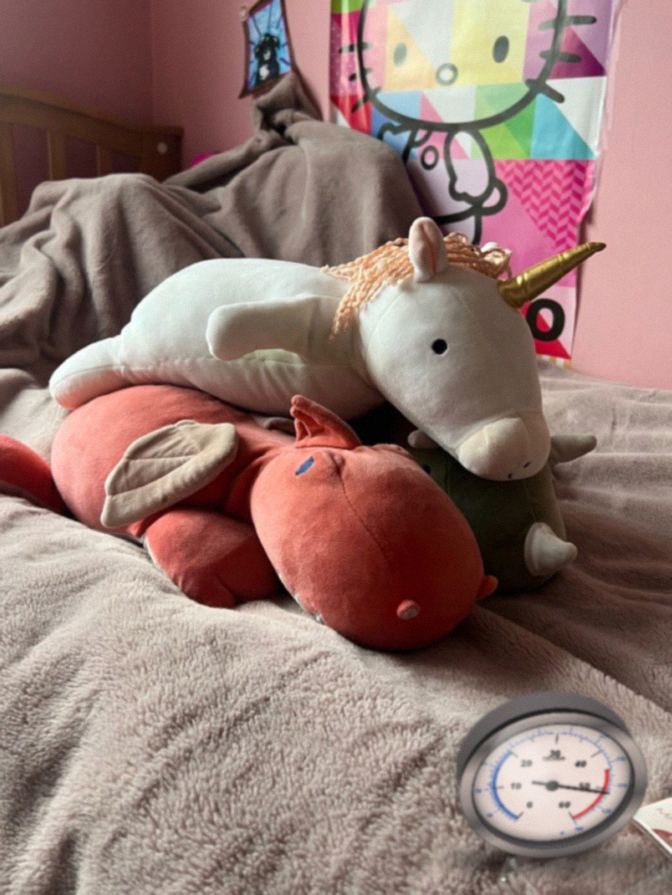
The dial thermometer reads °C 50
